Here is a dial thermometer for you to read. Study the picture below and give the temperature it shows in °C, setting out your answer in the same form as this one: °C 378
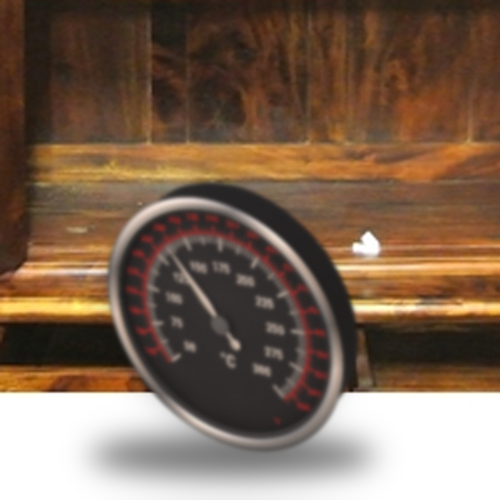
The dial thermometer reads °C 137.5
